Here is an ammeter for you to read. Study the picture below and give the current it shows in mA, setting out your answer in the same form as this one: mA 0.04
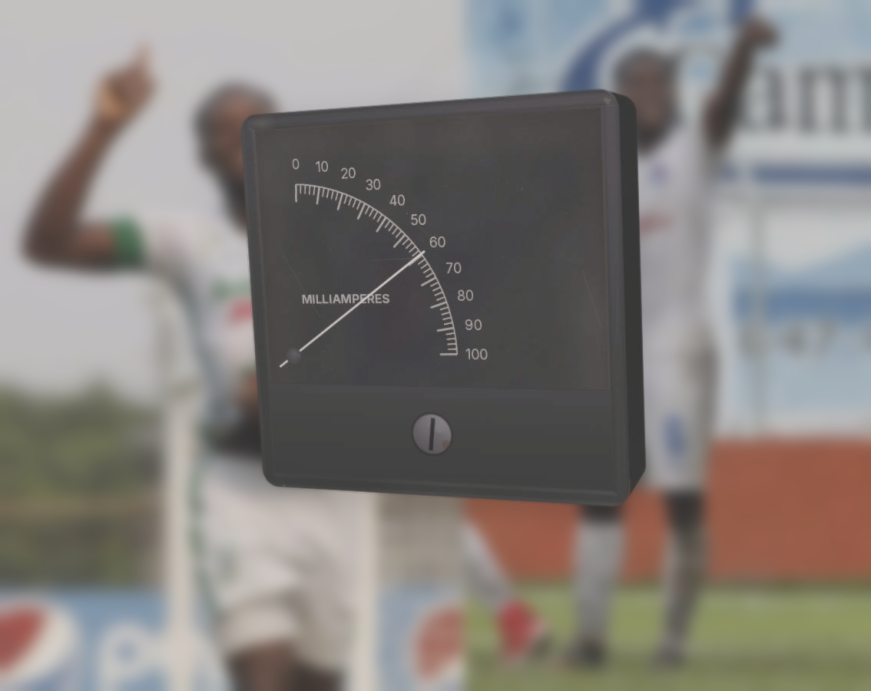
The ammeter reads mA 60
